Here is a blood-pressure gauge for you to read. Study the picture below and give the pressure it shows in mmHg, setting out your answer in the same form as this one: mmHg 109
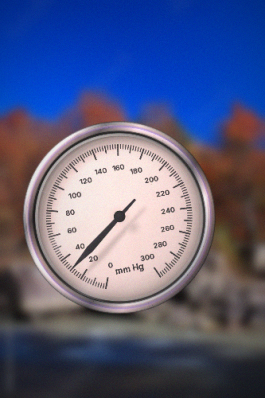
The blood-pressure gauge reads mmHg 30
